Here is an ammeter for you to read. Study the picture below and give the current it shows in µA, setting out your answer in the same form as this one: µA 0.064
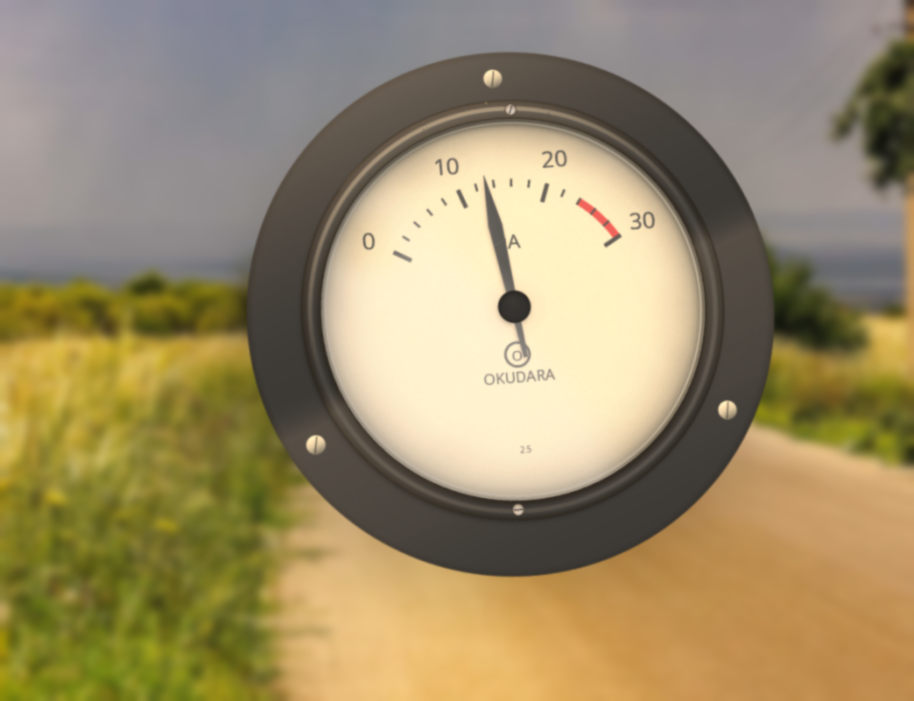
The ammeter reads µA 13
